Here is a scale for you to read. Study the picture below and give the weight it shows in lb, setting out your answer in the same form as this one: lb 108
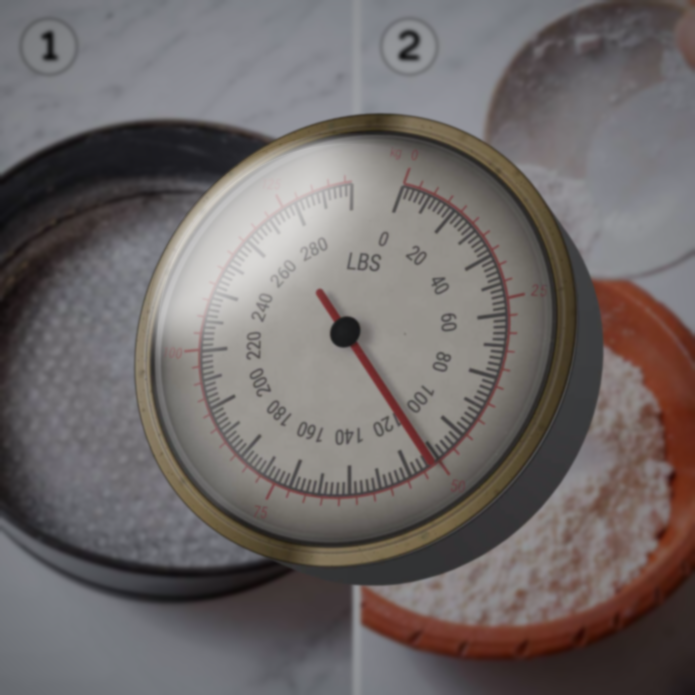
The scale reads lb 112
